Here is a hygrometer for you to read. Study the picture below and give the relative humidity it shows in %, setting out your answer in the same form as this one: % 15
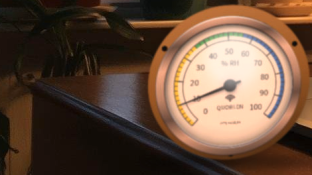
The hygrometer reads % 10
